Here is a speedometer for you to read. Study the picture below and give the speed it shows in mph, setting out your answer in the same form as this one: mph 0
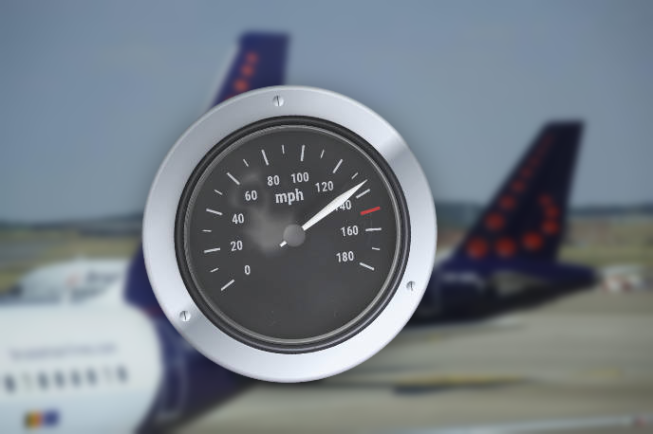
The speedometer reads mph 135
